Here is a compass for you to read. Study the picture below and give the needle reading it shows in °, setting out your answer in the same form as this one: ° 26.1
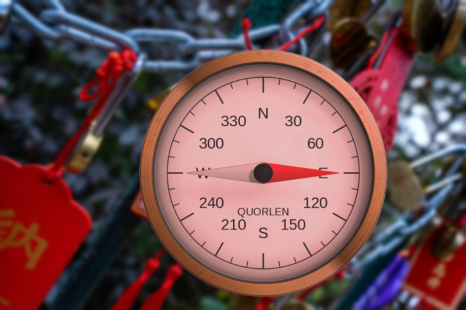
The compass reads ° 90
